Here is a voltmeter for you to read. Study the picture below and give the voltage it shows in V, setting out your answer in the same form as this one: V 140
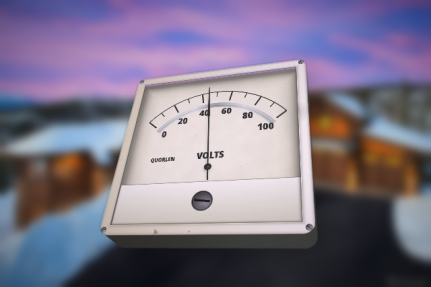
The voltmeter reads V 45
